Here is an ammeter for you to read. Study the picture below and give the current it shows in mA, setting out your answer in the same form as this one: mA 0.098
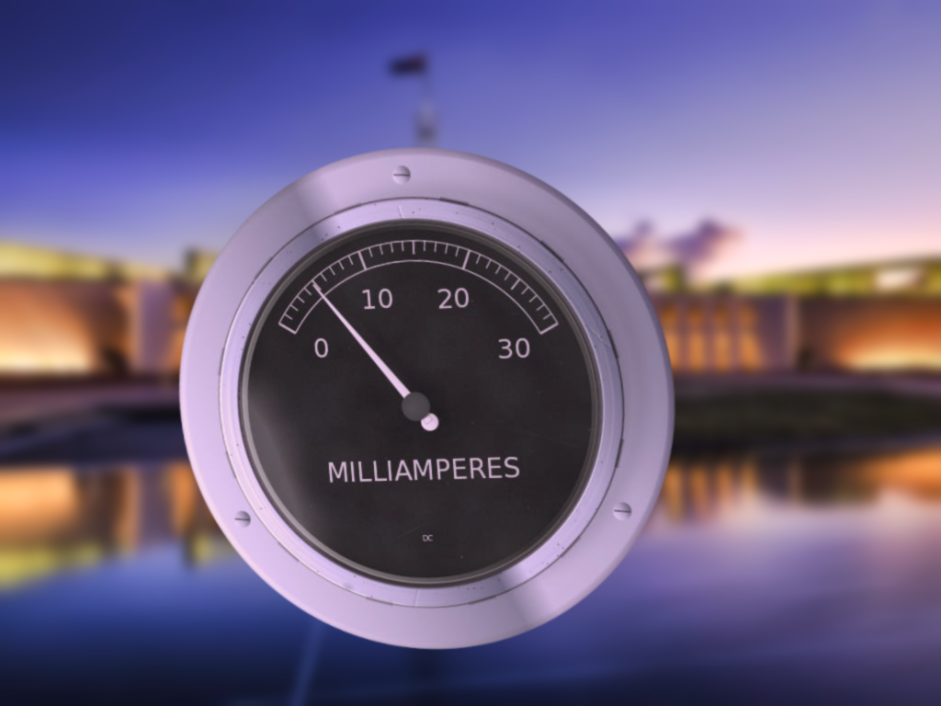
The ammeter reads mA 5
